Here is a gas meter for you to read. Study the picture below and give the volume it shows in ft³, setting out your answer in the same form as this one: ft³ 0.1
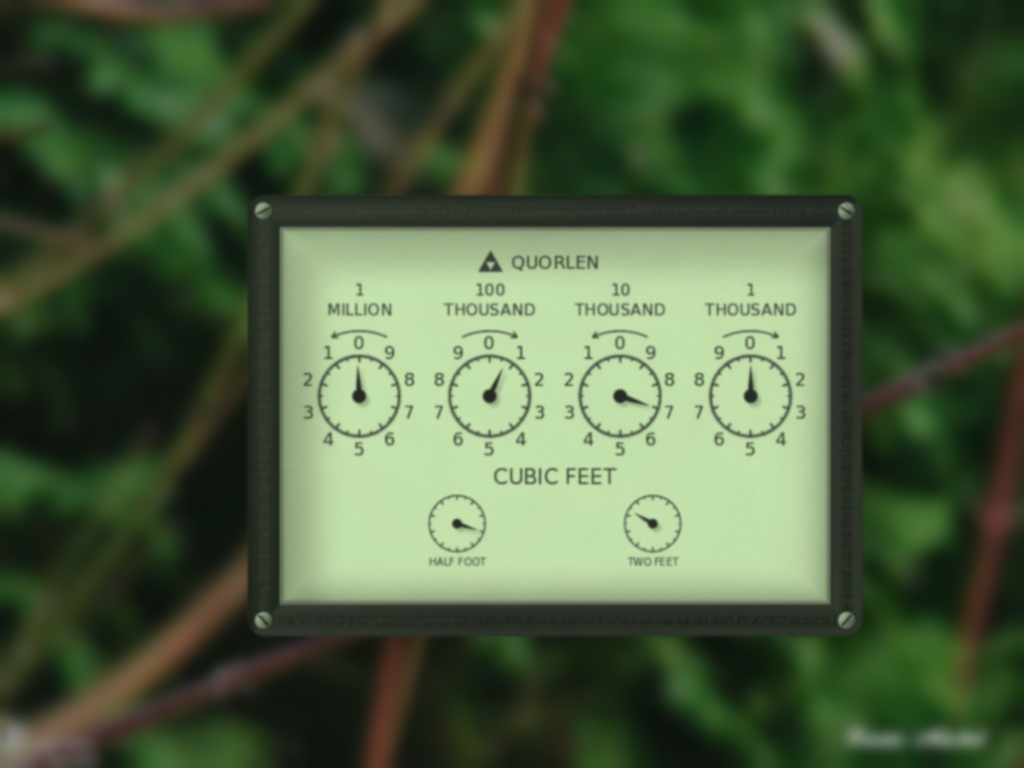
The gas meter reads ft³ 7000
